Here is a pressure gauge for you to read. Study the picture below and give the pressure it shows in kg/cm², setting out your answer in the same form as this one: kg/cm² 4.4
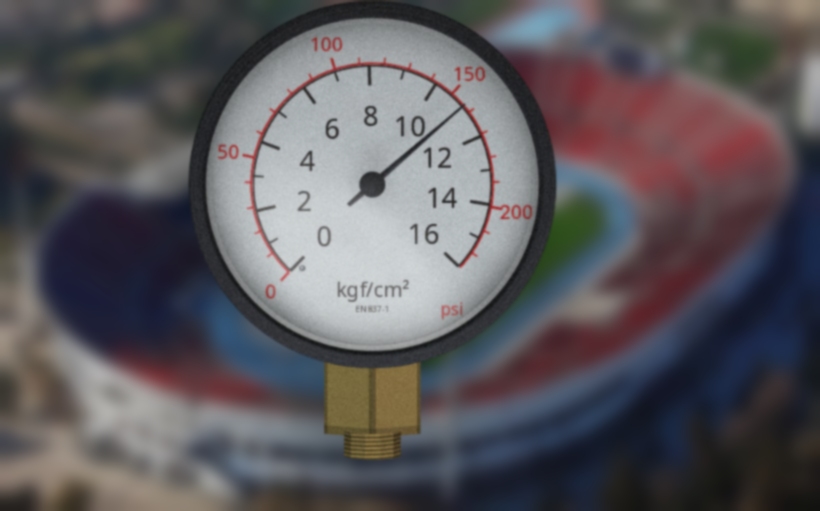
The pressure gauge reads kg/cm² 11
